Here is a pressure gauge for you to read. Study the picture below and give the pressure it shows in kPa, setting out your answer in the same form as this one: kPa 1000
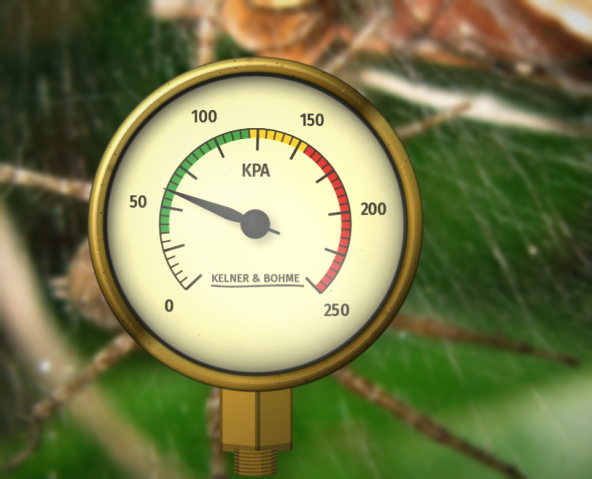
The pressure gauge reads kPa 60
